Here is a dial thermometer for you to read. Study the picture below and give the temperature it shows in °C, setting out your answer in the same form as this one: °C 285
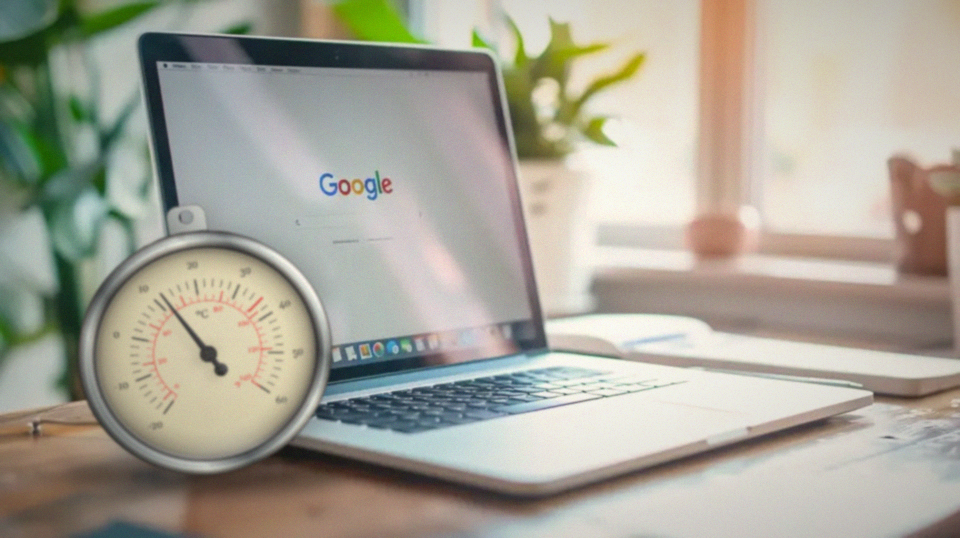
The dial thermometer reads °C 12
